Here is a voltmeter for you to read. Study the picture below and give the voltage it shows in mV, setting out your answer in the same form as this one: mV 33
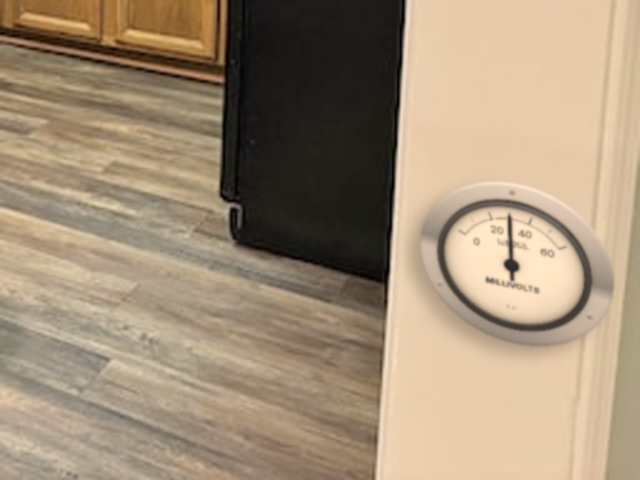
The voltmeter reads mV 30
